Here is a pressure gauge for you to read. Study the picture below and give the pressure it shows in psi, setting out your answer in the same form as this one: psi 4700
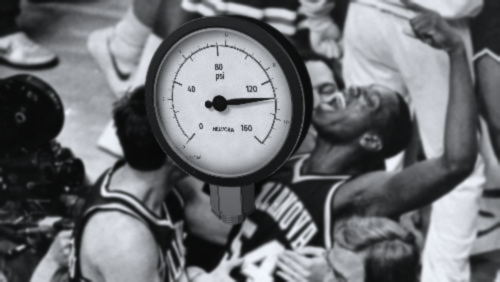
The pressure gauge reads psi 130
